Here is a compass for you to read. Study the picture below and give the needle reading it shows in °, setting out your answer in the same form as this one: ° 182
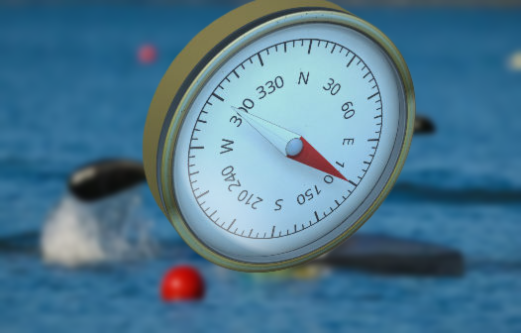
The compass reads ° 120
